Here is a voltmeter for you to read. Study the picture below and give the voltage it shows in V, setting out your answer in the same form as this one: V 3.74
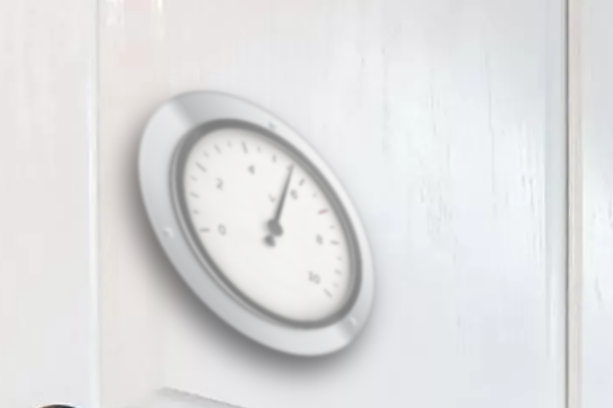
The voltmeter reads V 5.5
